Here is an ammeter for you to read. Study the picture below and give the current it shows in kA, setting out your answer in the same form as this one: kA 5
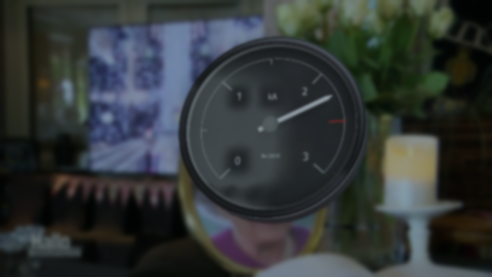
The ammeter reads kA 2.25
